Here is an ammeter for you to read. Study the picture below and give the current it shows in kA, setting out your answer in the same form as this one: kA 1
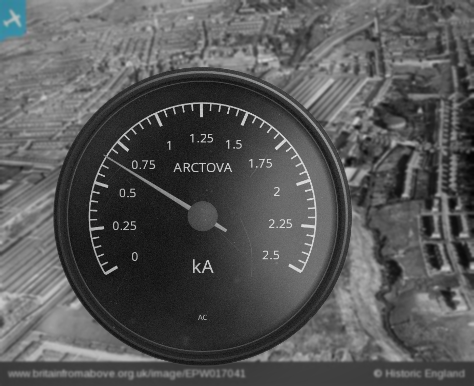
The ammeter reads kA 0.65
